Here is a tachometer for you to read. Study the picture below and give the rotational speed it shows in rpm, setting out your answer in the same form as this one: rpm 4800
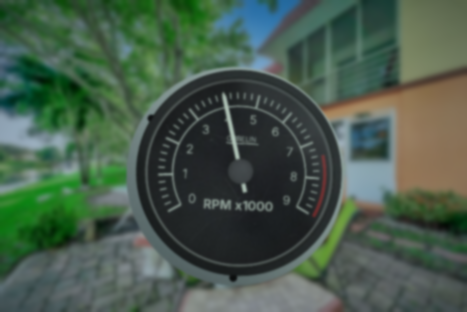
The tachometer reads rpm 4000
